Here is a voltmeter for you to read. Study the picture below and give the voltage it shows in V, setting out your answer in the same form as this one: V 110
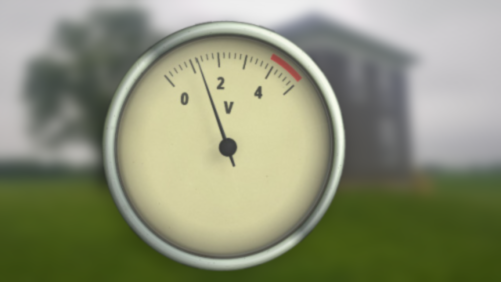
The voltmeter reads V 1.2
